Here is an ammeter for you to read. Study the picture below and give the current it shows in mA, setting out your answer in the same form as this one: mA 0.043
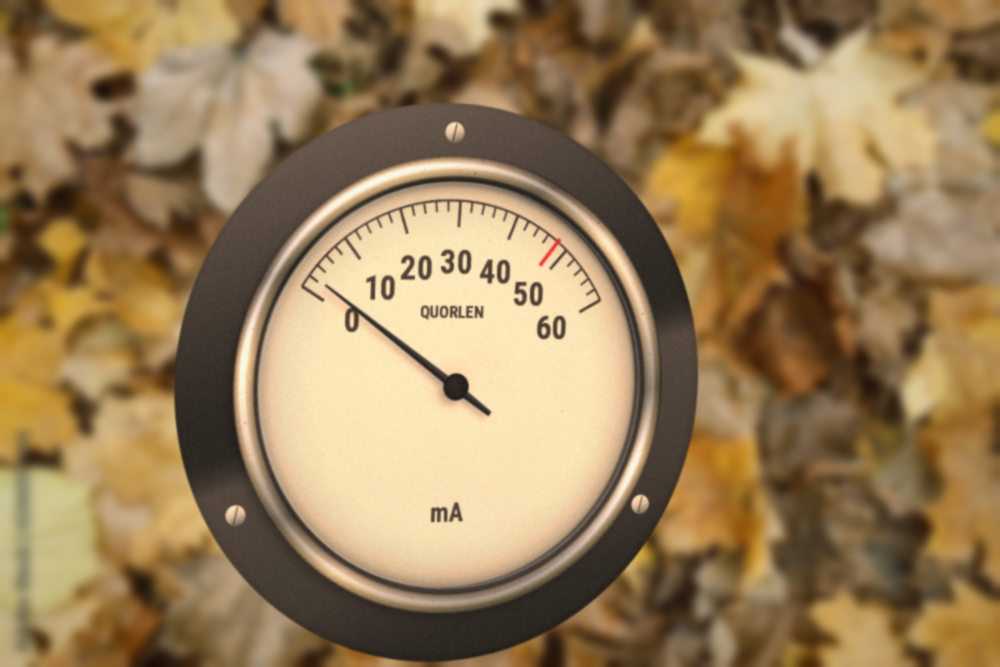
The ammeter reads mA 2
